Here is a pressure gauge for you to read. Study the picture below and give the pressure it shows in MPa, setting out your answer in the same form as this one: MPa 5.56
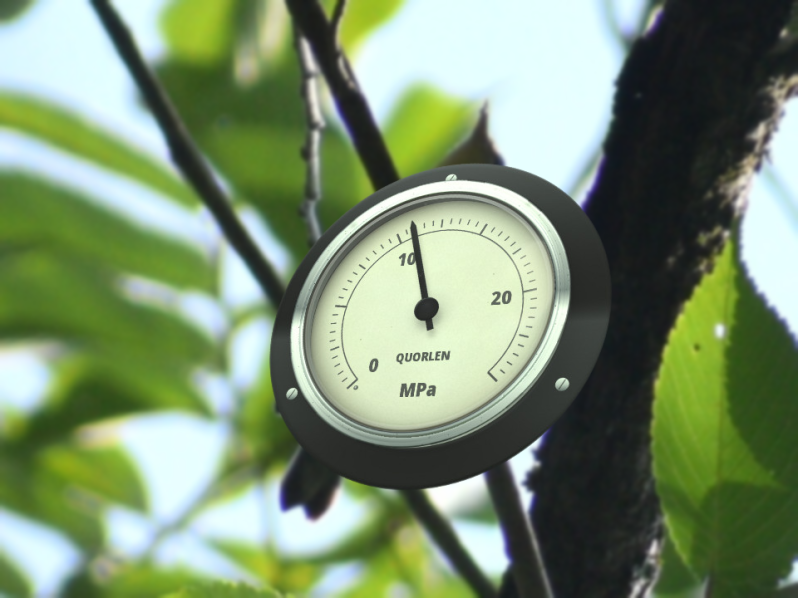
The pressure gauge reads MPa 11
